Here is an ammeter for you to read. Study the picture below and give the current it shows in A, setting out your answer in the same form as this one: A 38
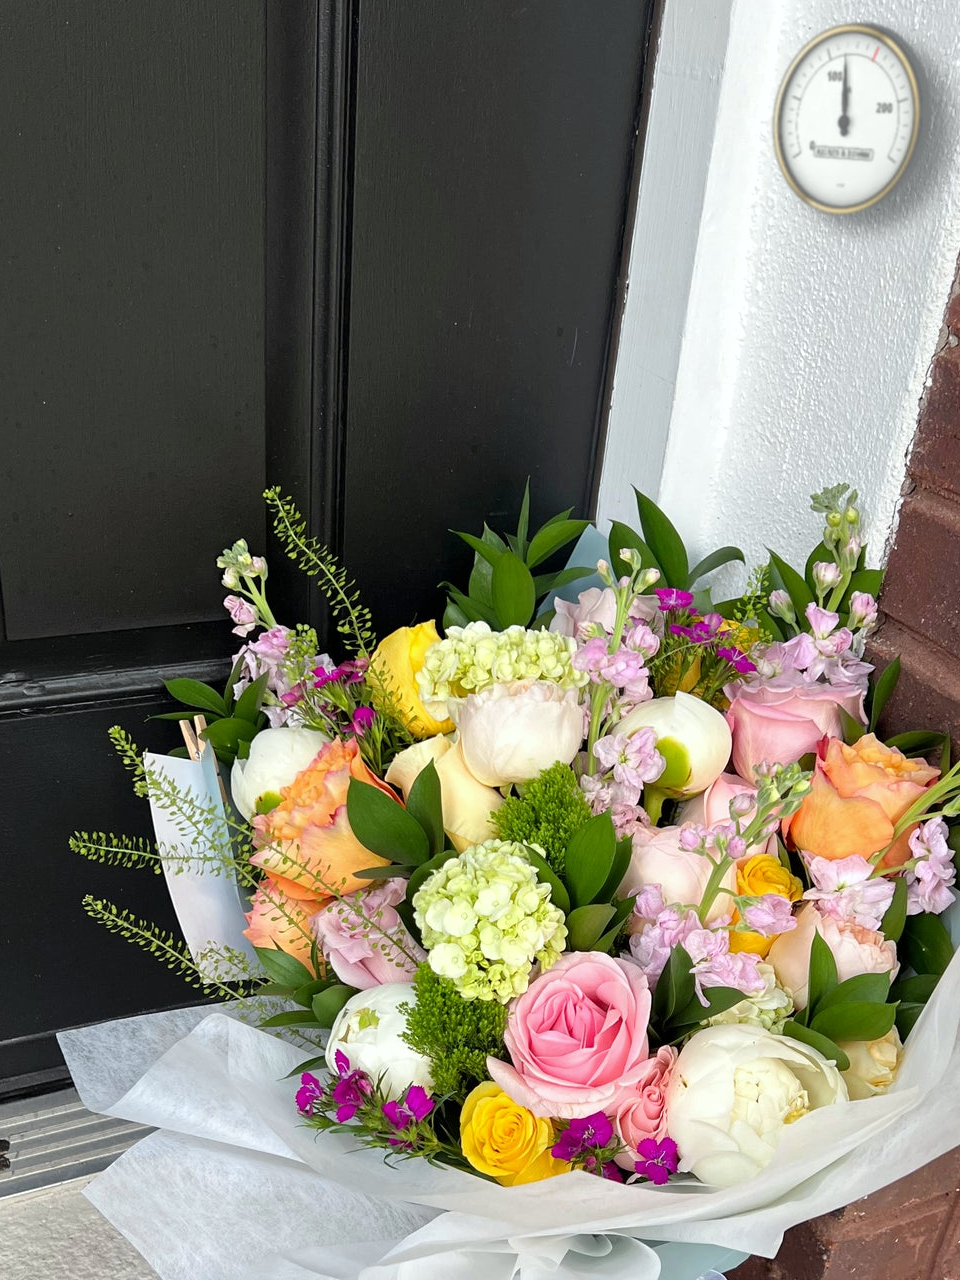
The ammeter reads A 120
